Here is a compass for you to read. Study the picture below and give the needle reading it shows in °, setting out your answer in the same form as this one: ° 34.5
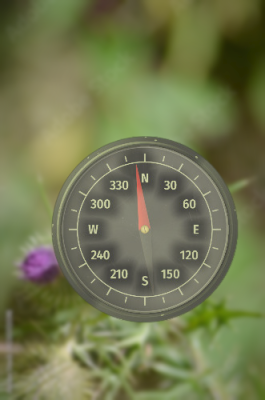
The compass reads ° 352.5
